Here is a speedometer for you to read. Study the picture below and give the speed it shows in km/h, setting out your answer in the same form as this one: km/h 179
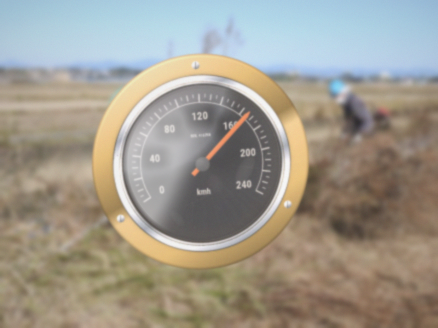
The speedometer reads km/h 165
